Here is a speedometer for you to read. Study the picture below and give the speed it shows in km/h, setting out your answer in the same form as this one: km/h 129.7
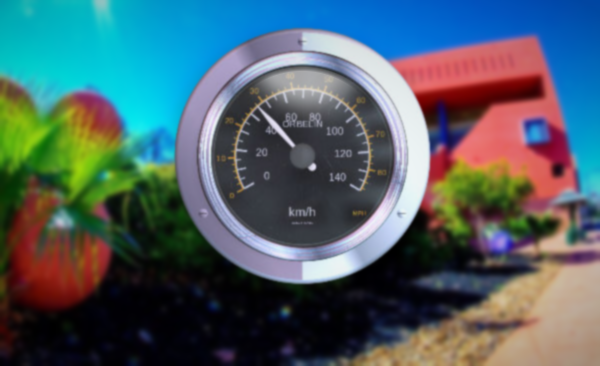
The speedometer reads km/h 45
